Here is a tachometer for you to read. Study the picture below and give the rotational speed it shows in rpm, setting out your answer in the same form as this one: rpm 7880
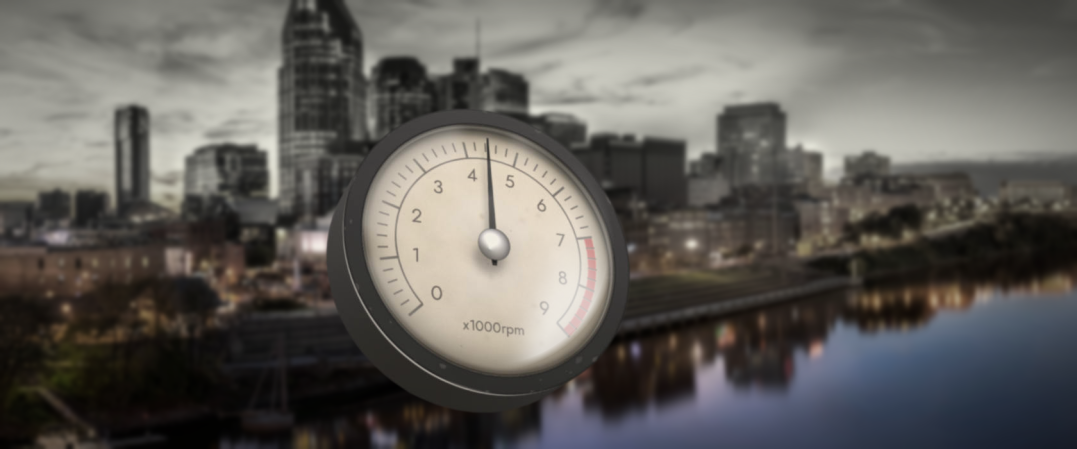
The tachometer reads rpm 4400
